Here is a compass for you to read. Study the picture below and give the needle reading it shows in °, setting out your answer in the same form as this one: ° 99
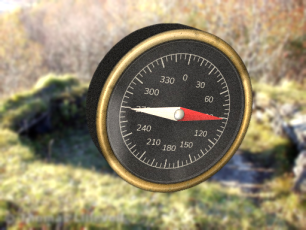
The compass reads ° 90
